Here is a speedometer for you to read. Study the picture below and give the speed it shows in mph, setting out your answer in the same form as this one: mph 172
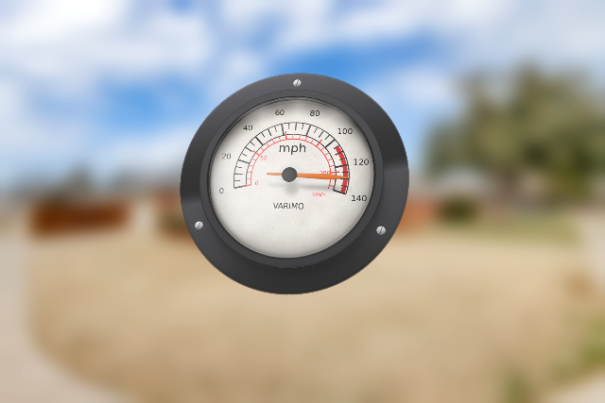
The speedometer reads mph 130
